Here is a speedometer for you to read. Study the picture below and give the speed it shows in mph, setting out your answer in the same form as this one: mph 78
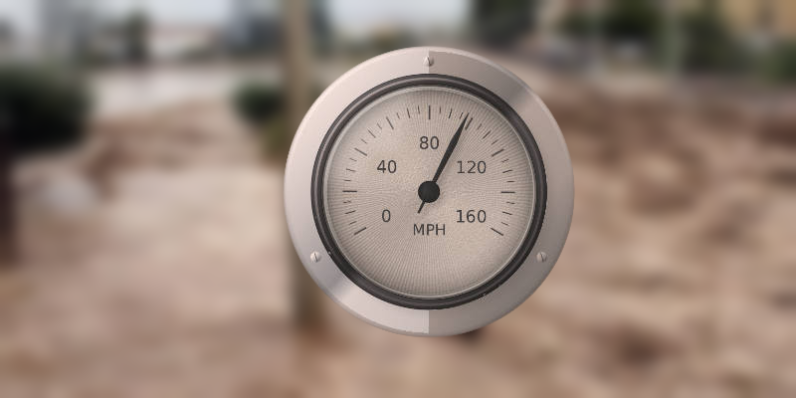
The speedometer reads mph 97.5
